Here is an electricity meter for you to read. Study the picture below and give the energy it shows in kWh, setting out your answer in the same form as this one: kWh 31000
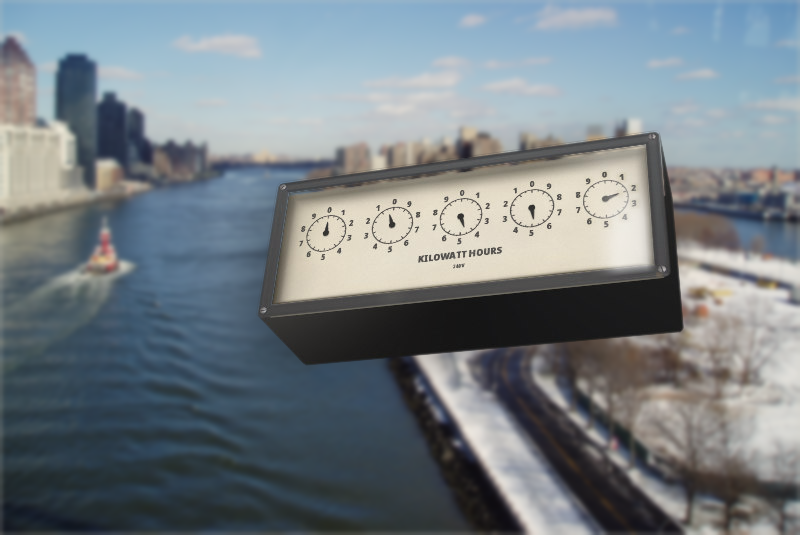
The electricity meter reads kWh 452
